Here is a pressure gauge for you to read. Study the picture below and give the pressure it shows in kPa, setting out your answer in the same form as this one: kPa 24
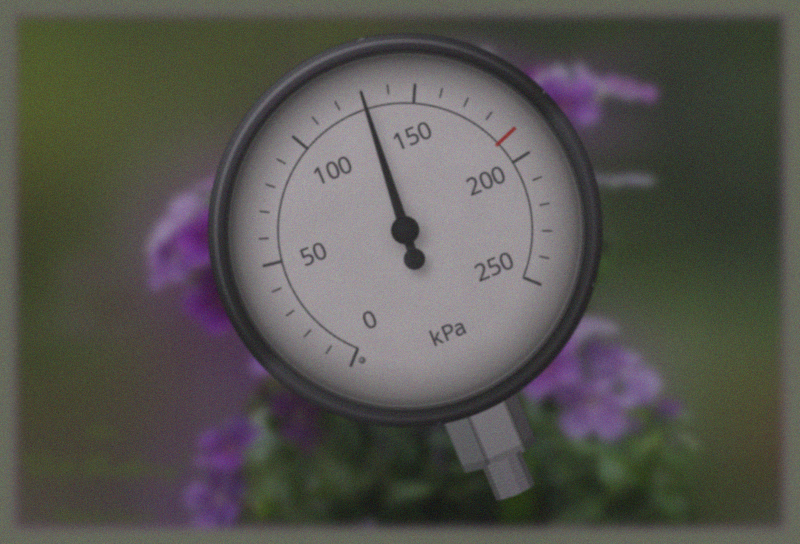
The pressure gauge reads kPa 130
